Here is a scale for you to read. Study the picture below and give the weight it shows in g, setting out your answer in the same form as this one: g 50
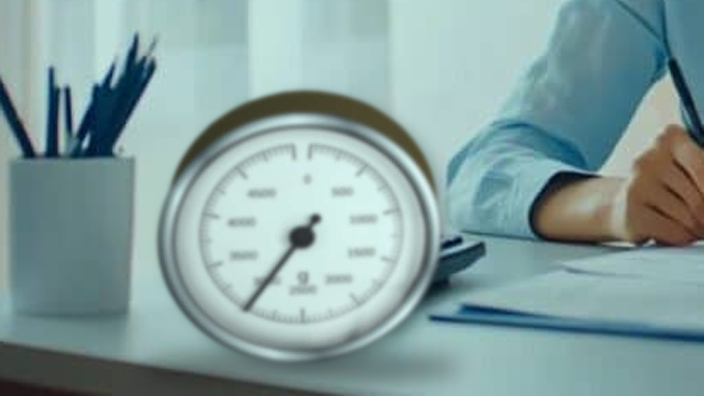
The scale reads g 3000
